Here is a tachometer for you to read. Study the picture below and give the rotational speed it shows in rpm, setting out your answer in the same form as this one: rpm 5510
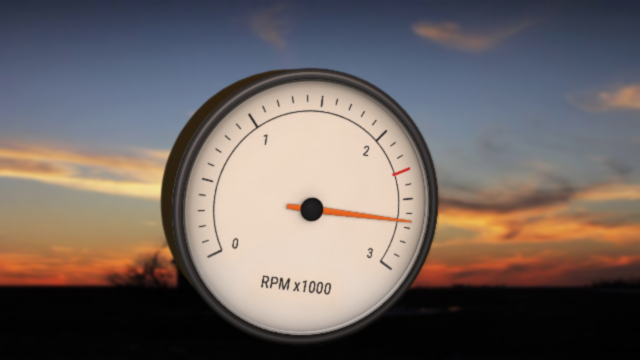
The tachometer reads rpm 2650
